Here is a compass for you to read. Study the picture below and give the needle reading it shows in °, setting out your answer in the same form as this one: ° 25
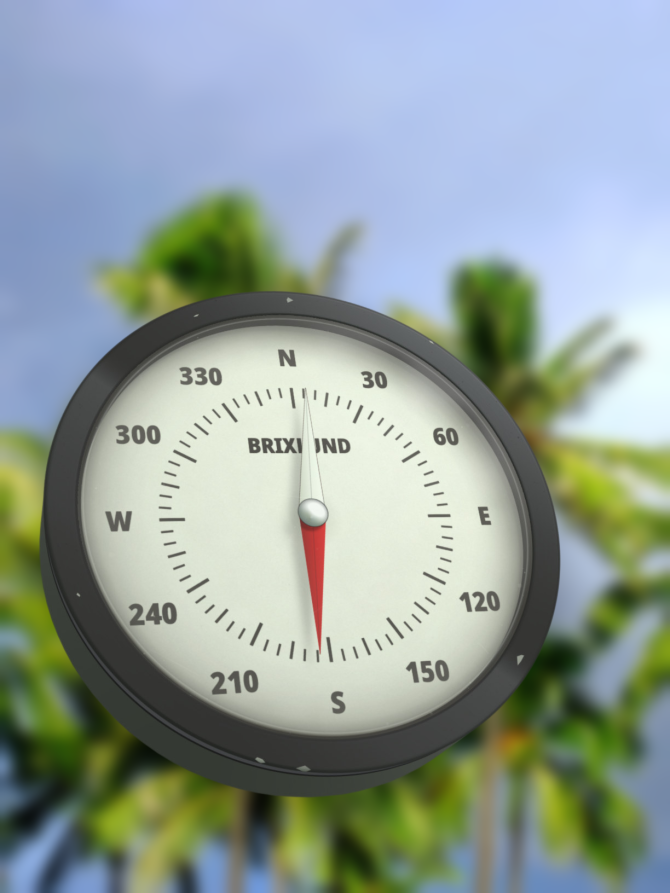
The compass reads ° 185
